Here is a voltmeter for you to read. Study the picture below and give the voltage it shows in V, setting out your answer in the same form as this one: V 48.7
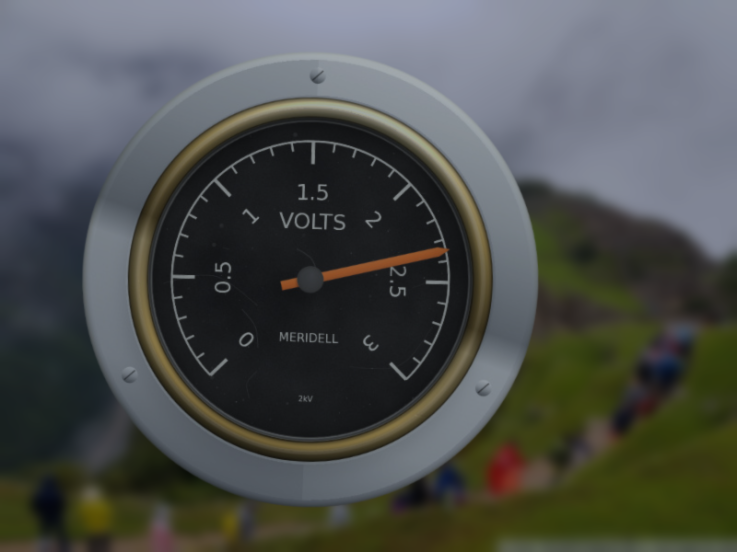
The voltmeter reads V 2.35
